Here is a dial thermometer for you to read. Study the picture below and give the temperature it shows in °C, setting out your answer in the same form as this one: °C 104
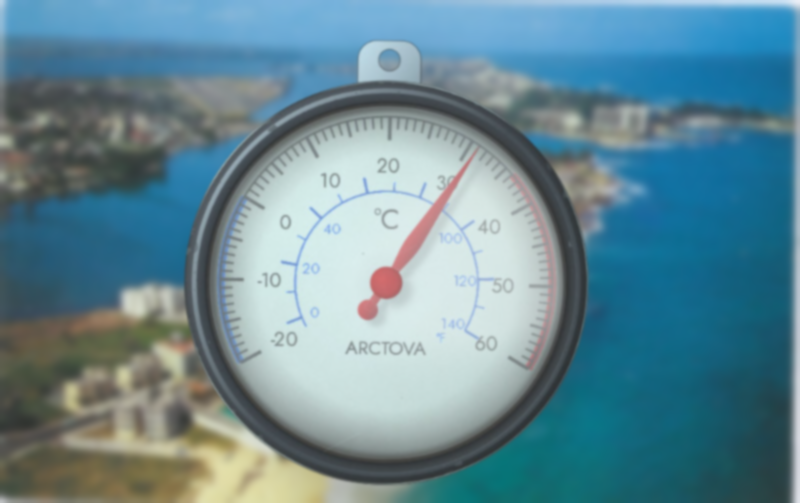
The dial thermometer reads °C 31
